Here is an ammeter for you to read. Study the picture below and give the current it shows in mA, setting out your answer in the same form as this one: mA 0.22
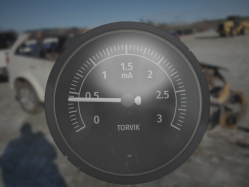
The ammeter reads mA 0.4
